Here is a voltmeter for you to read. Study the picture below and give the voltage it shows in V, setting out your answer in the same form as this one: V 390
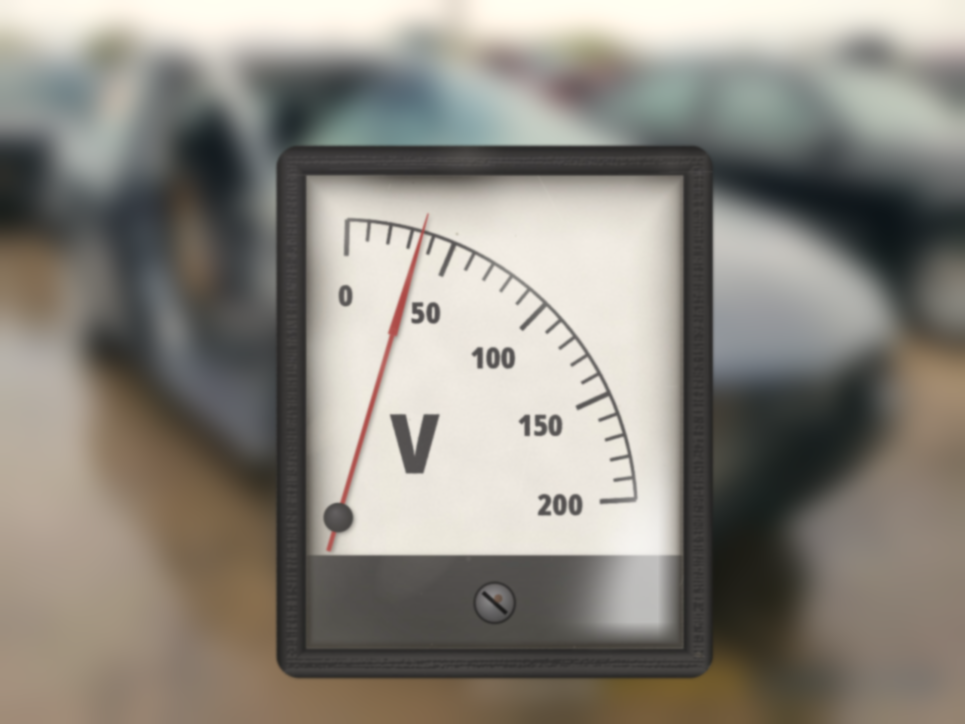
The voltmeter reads V 35
